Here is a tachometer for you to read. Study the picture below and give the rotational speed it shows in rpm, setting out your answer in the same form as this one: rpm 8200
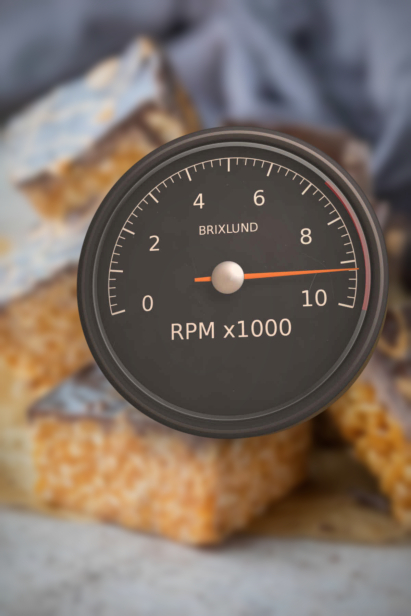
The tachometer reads rpm 9200
